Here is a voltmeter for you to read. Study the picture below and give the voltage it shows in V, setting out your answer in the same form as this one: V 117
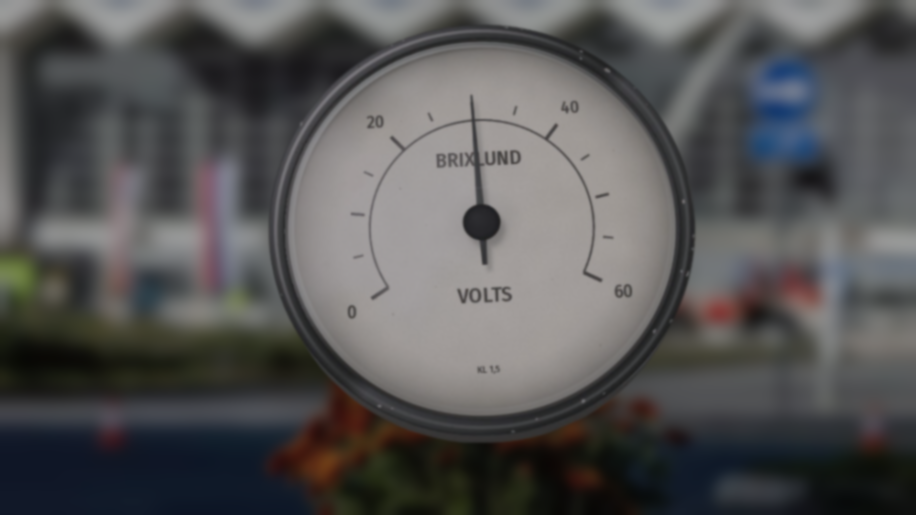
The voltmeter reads V 30
